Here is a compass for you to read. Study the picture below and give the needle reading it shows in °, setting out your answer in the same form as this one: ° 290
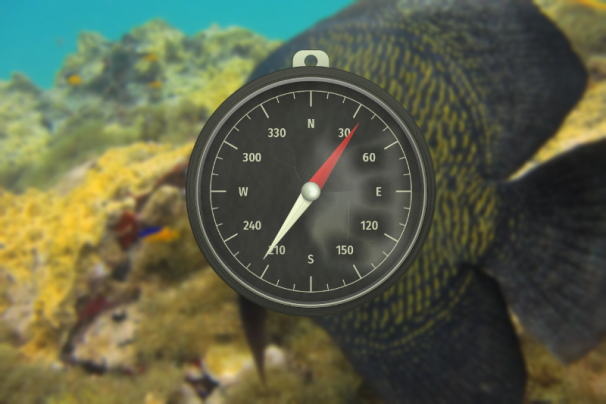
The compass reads ° 35
